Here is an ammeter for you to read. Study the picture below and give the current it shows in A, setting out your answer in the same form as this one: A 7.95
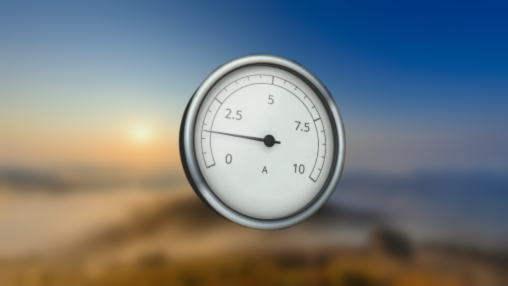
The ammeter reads A 1.25
